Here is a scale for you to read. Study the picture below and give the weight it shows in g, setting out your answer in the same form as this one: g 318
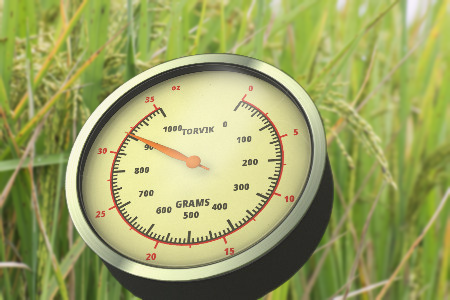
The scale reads g 900
